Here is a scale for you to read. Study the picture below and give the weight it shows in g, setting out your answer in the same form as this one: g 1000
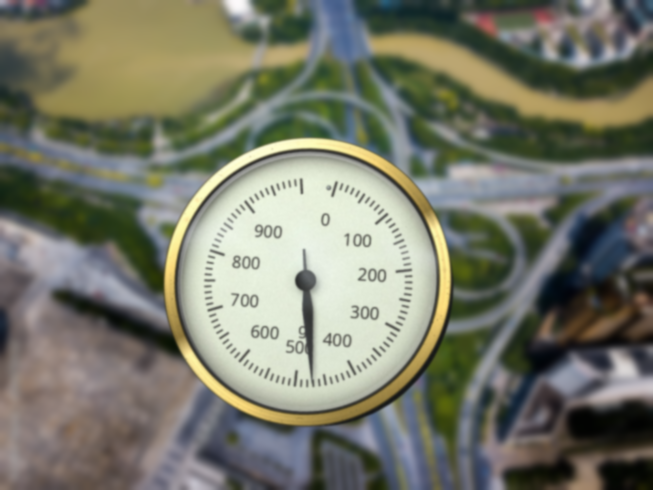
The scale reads g 470
